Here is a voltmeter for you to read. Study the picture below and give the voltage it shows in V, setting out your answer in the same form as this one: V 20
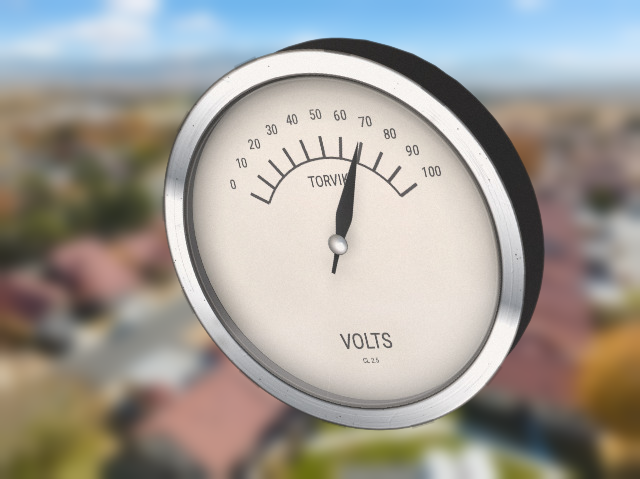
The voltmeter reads V 70
